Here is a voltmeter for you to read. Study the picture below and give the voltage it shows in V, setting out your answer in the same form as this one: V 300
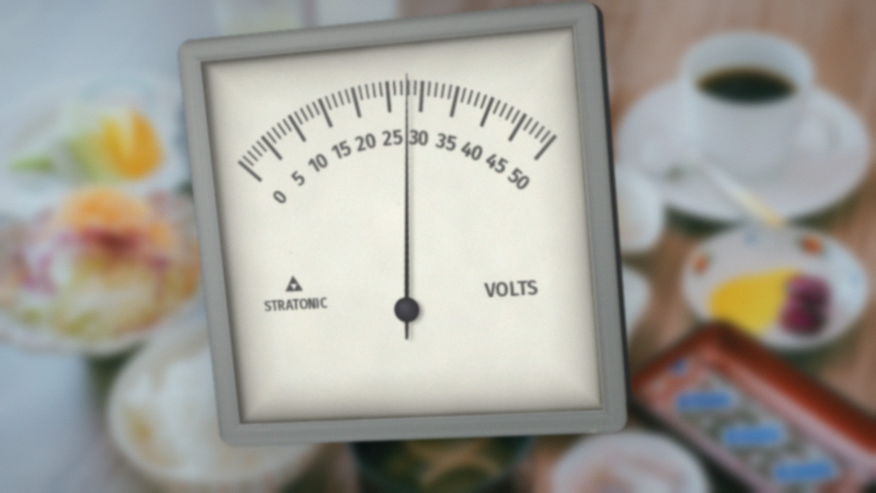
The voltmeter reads V 28
